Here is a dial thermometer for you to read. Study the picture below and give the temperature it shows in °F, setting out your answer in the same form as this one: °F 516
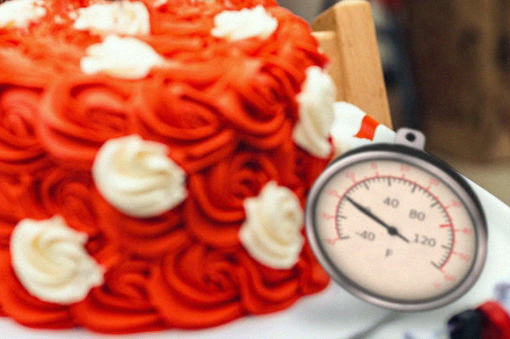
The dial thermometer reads °F 0
